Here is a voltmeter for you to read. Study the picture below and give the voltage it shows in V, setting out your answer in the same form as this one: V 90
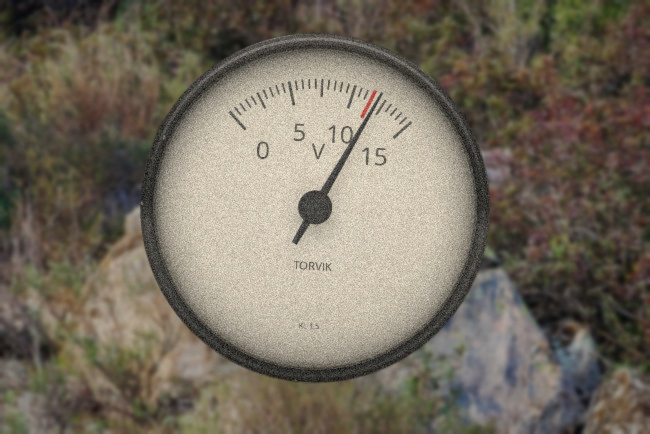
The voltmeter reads V 12
